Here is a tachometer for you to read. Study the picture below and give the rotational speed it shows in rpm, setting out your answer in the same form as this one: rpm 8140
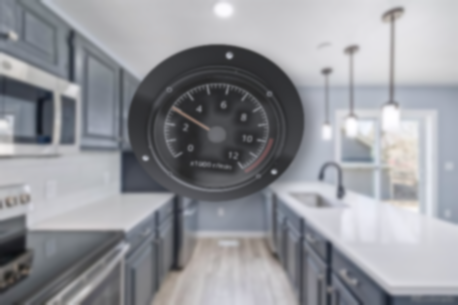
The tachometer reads rpm 3000
